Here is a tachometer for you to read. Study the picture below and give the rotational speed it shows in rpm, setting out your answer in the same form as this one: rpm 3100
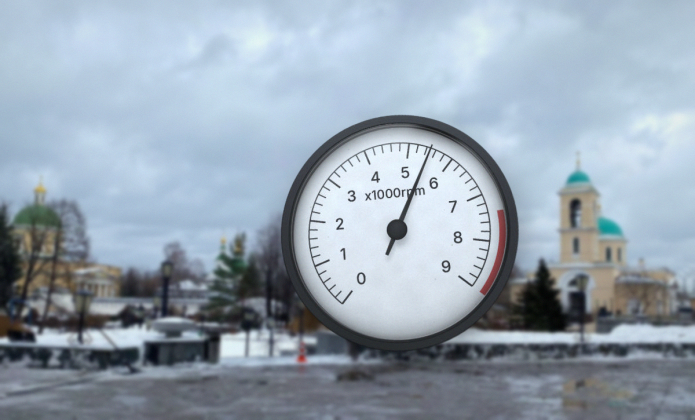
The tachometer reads rpm 5500
